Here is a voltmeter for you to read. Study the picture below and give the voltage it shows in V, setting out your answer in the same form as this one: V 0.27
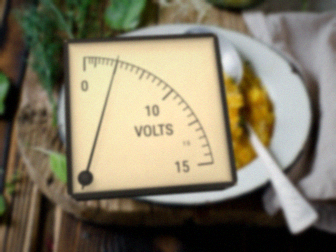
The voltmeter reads V 5
